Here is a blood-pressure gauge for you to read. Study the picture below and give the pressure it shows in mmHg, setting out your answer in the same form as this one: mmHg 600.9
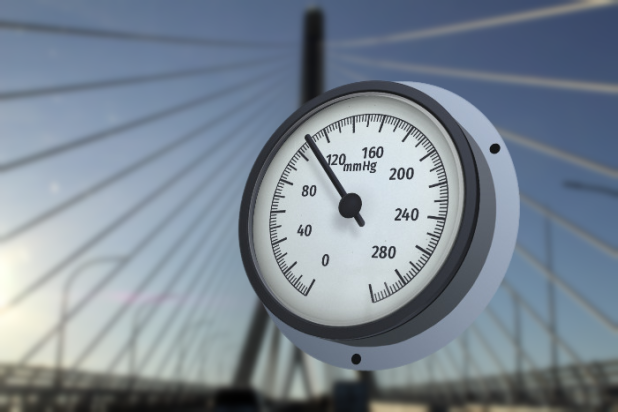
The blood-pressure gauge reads mmHg 110
